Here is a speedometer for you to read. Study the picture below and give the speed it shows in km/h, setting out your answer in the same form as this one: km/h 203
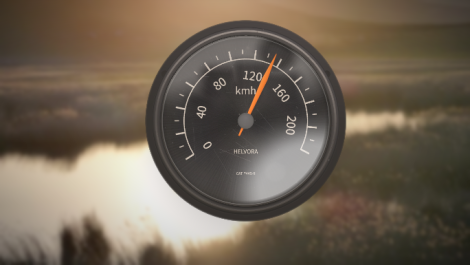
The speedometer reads km/h 135
